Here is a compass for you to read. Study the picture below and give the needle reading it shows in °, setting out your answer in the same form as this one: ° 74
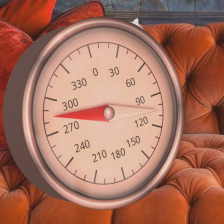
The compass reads ° 285
